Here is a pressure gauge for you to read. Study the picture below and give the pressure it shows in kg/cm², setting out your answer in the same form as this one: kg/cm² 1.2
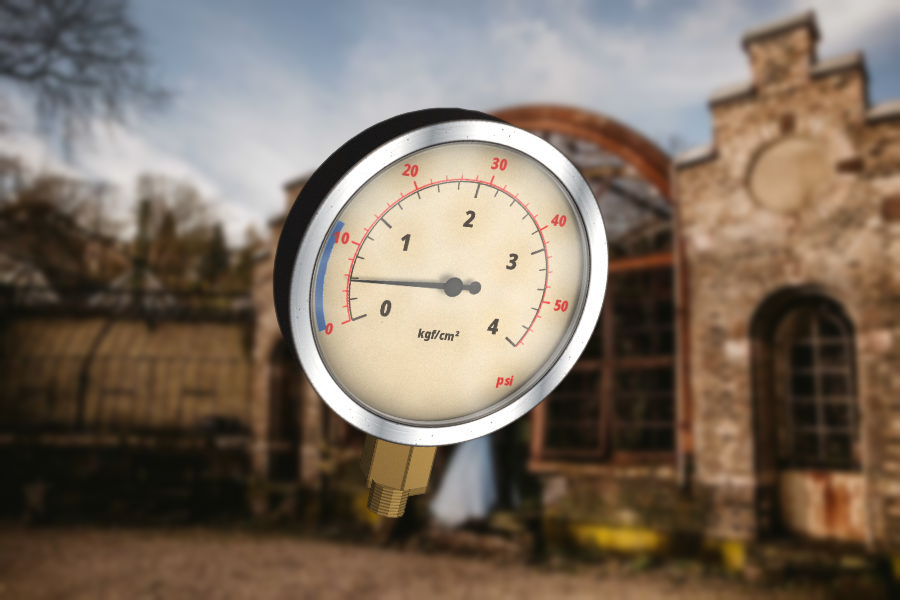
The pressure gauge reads kg/cm² 0.4
